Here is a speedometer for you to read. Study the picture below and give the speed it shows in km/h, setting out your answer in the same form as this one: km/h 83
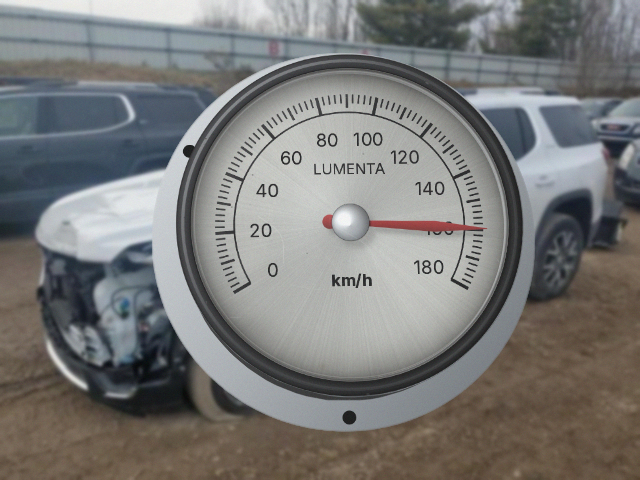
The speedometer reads km/h 160
